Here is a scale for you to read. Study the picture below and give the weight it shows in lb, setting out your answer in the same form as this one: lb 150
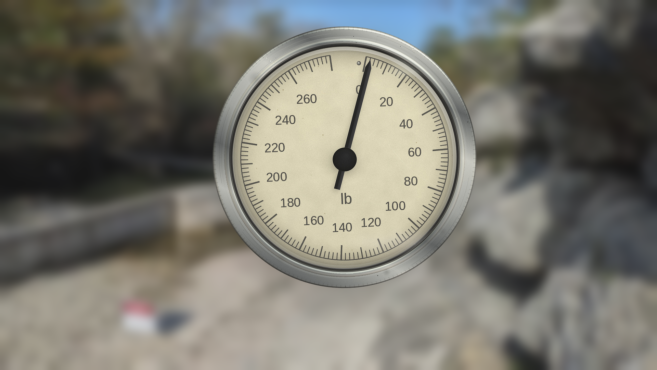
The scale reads lb 2
